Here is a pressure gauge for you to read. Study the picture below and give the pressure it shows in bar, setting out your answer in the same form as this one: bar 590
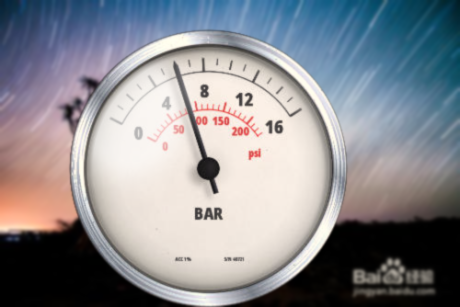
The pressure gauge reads bar 6
